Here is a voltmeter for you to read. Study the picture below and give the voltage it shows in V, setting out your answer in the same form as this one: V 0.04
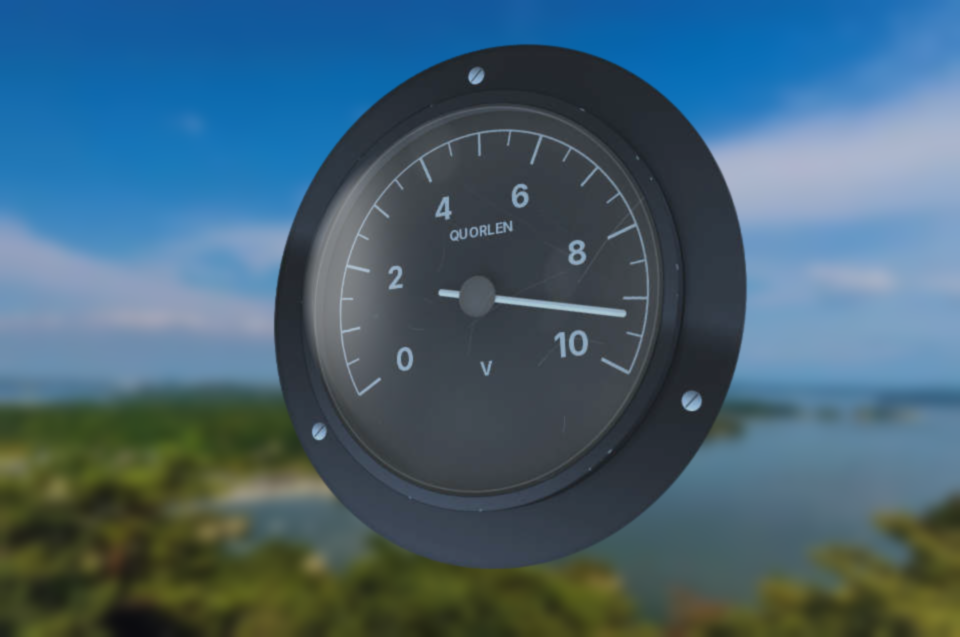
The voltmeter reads V 9.25
